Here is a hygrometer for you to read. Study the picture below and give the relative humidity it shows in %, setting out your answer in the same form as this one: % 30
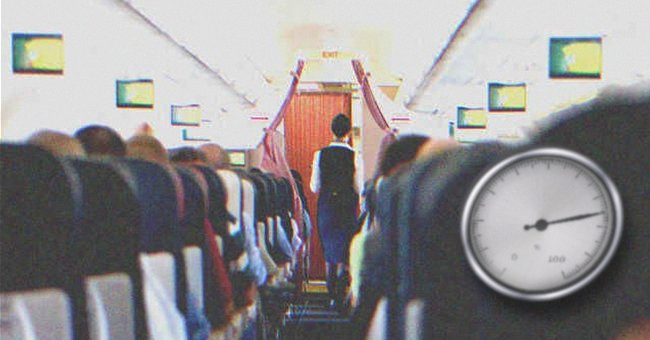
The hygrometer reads % 75
